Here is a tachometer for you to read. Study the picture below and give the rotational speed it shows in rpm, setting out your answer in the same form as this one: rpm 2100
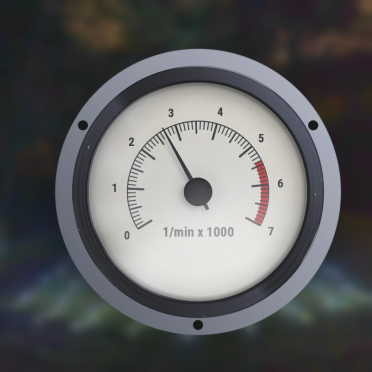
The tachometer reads rpm 2700
